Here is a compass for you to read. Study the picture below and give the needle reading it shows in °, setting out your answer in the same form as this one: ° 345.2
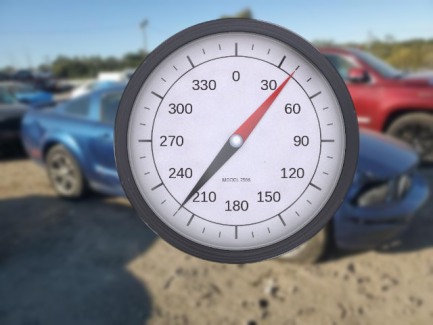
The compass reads ° 40
